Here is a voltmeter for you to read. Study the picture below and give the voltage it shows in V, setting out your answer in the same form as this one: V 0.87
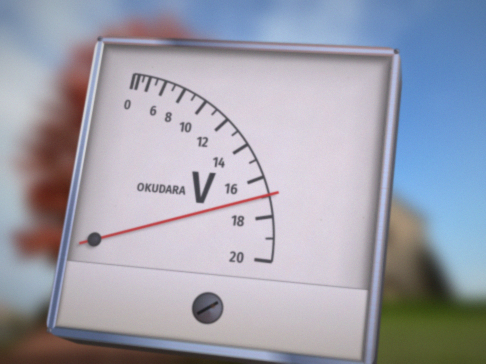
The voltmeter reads V 17
